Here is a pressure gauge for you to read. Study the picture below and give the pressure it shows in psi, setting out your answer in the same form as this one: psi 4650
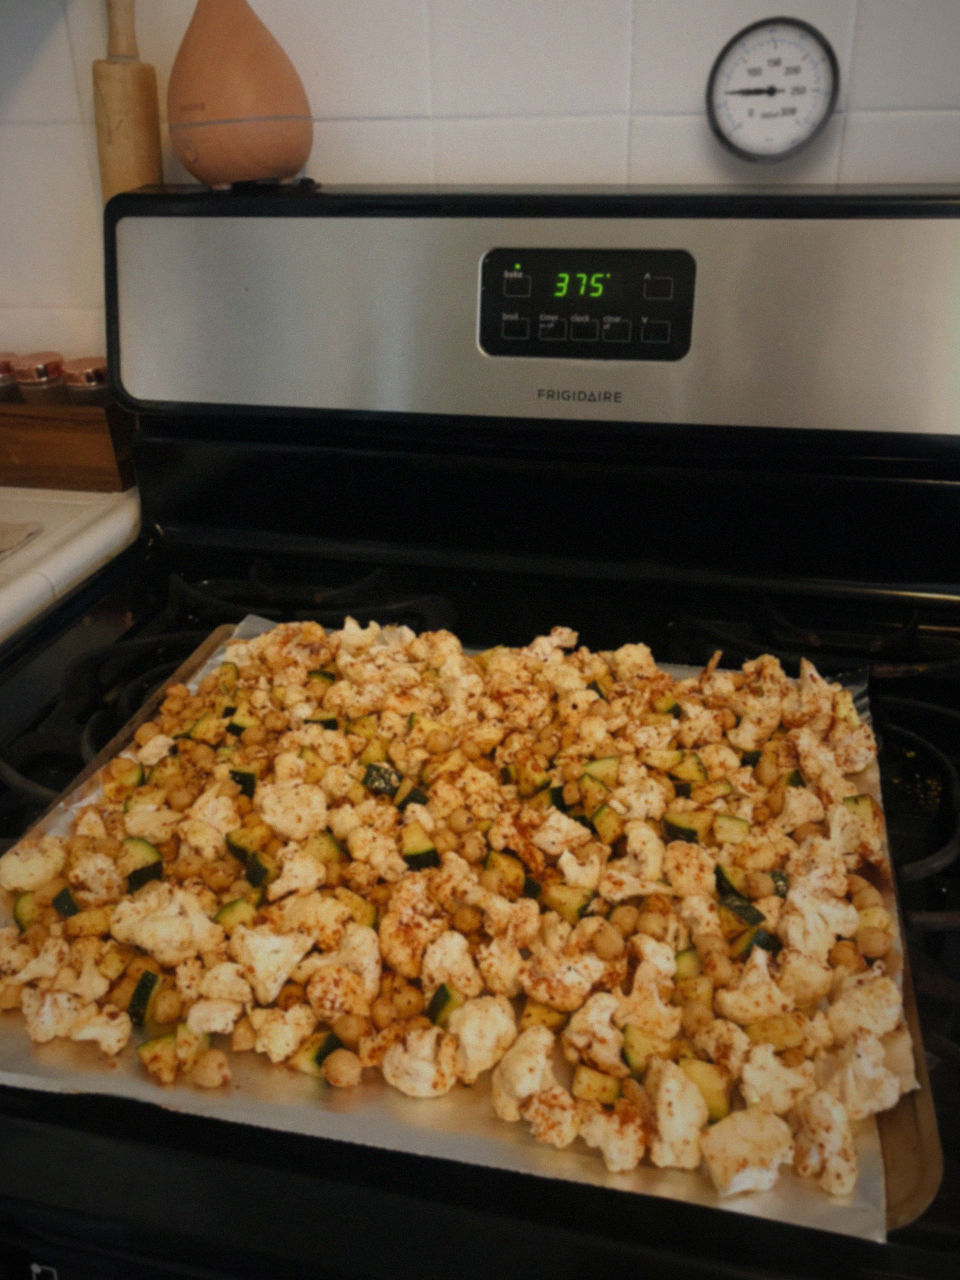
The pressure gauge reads psi 50
